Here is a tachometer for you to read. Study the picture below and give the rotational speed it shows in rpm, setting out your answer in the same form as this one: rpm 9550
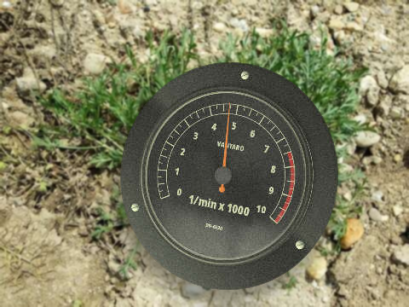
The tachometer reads rpm 4750
